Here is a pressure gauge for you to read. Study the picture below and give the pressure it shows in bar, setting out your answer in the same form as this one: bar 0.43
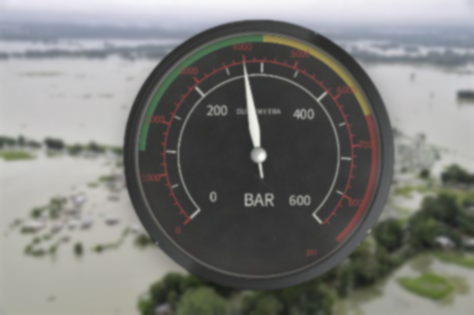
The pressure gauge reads bar 275
